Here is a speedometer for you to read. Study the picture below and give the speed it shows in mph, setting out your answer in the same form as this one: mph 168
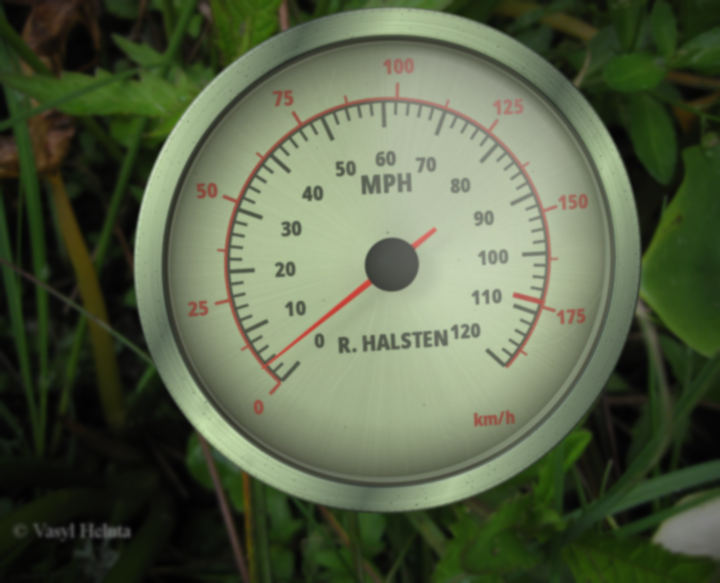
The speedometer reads mph 4
